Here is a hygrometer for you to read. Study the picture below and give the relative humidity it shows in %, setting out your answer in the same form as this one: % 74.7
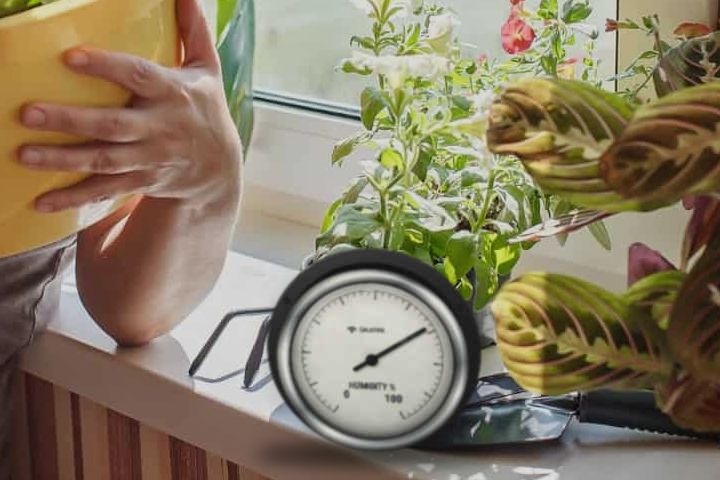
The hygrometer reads % 68
